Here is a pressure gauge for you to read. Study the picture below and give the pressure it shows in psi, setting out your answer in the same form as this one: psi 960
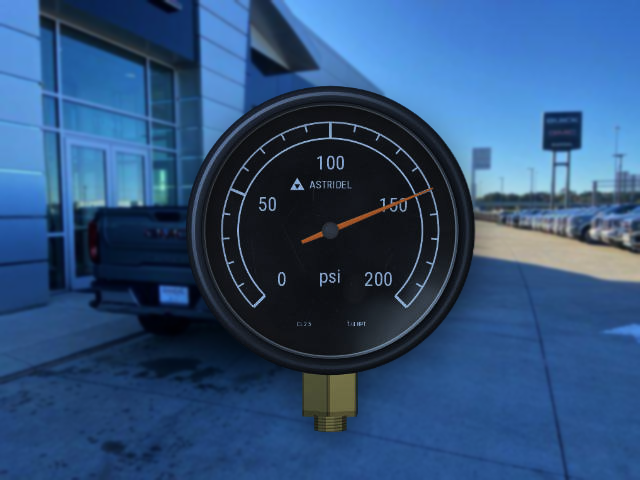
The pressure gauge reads psi 150
